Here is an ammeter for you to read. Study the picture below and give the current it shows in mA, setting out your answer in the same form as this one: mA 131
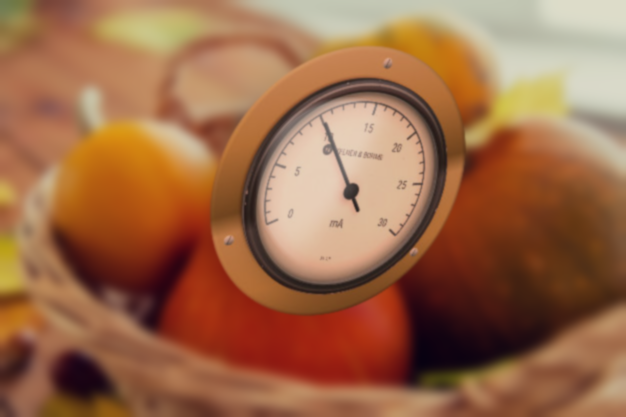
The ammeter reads mA 10
